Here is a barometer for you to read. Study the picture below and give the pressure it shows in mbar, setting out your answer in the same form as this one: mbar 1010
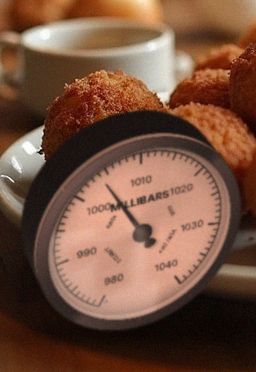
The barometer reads mbar 1004
